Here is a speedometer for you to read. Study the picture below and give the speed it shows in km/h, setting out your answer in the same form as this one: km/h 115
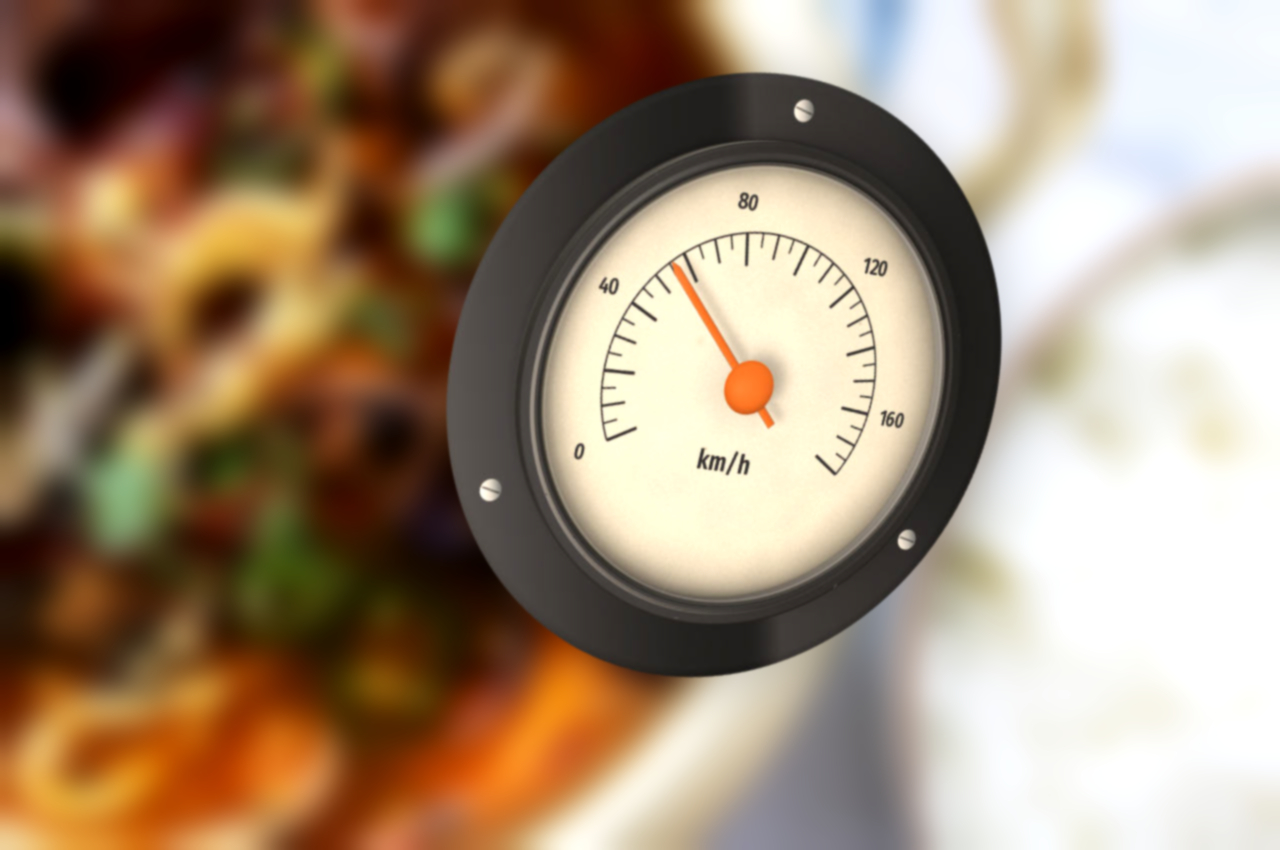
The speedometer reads km/h 55
